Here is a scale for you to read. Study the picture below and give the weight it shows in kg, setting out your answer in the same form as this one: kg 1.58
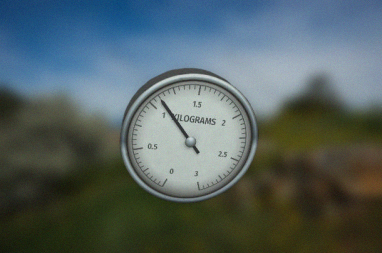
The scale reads kg 1.1
